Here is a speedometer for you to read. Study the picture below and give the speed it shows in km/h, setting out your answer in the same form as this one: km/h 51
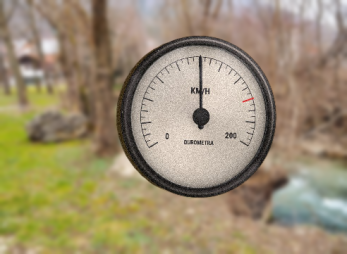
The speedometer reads km/h 100
